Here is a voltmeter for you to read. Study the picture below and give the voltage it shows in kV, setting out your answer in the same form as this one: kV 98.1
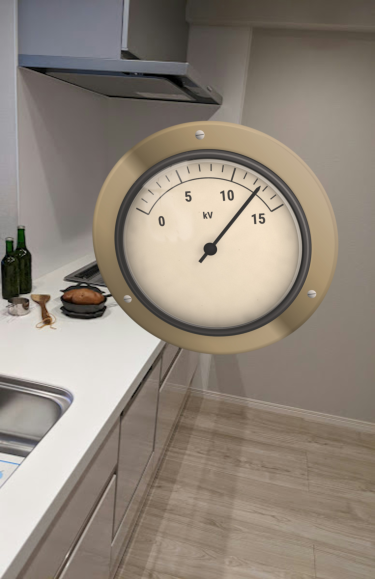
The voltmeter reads kV 12.5
